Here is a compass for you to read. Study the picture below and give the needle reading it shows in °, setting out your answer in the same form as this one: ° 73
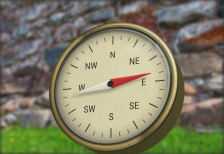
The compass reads ° 80
